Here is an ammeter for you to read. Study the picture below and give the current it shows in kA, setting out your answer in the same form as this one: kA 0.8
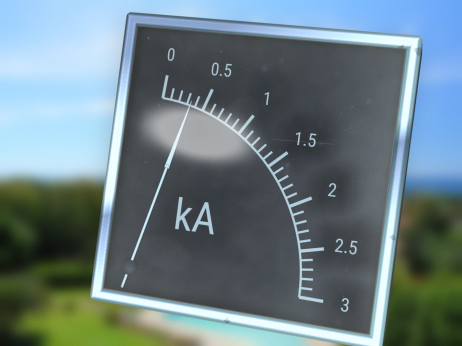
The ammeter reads kA 0.35
